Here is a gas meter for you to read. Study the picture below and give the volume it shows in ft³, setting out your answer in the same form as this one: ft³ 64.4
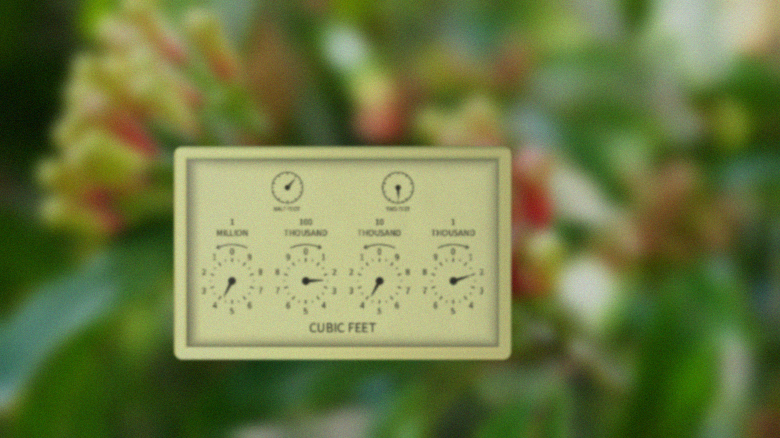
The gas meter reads ft³ 424200
